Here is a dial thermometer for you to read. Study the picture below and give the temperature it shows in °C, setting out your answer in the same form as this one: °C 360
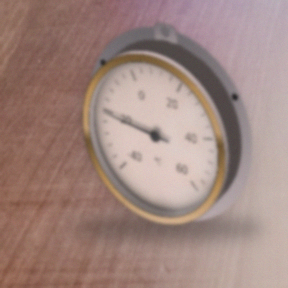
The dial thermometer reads °C -20
